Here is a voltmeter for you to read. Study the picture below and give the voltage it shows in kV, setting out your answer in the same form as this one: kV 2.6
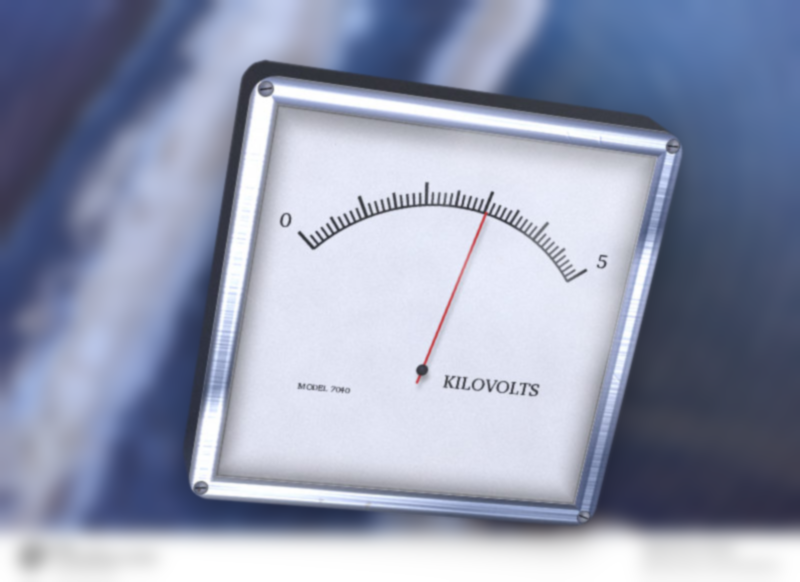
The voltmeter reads kV 3
